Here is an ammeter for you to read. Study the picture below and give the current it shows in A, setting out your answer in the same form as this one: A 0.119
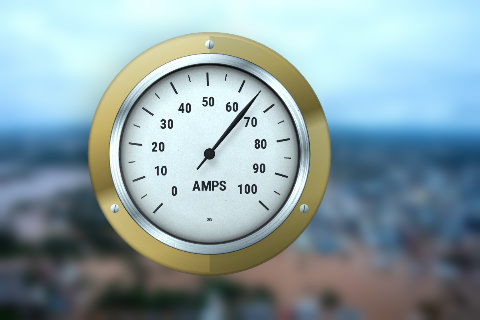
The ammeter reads A 65
